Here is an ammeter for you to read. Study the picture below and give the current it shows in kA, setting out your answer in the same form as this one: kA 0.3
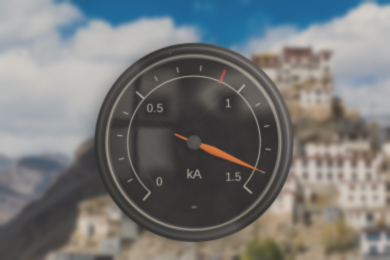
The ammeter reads kA 1.4
